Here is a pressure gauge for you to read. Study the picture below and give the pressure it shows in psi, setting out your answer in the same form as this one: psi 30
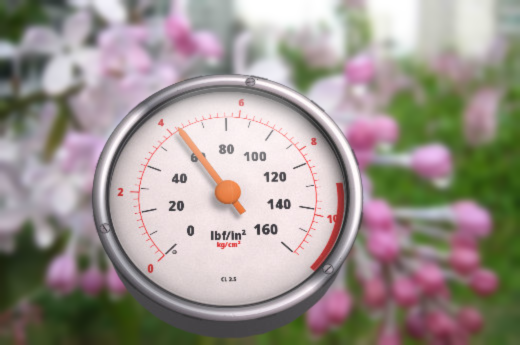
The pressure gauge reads psi 60
